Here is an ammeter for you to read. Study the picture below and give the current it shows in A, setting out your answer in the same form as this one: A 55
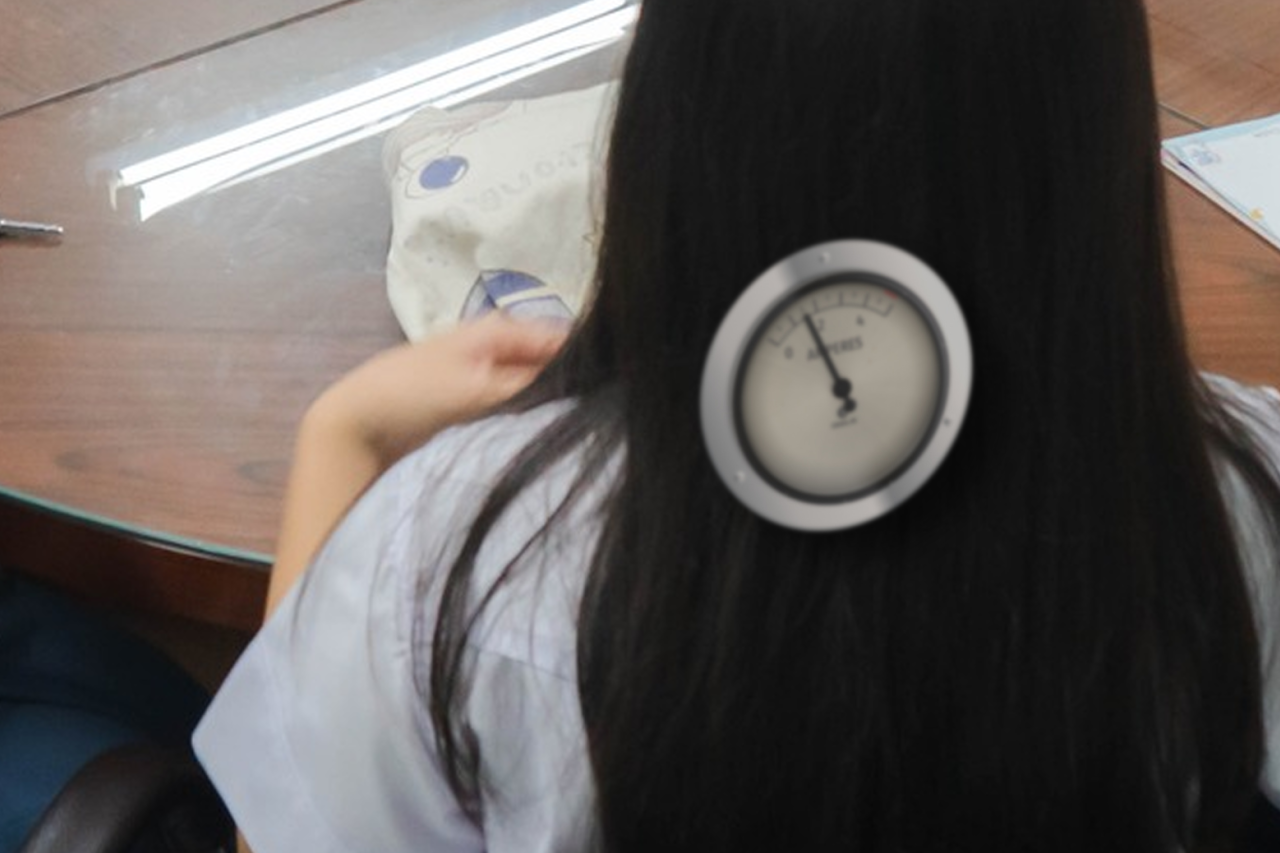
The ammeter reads A 1.5
